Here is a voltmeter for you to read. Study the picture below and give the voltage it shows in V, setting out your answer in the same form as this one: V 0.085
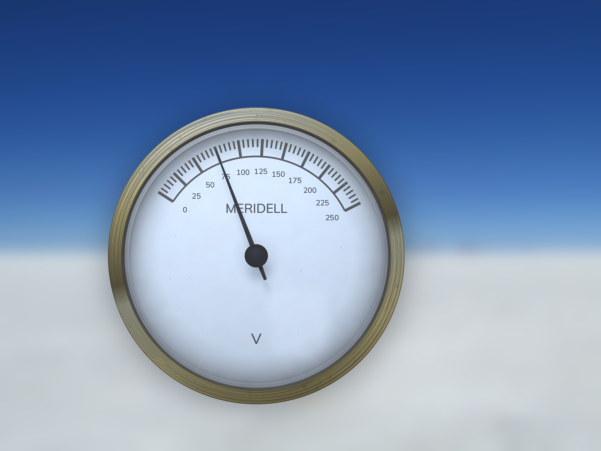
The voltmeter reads V 75
